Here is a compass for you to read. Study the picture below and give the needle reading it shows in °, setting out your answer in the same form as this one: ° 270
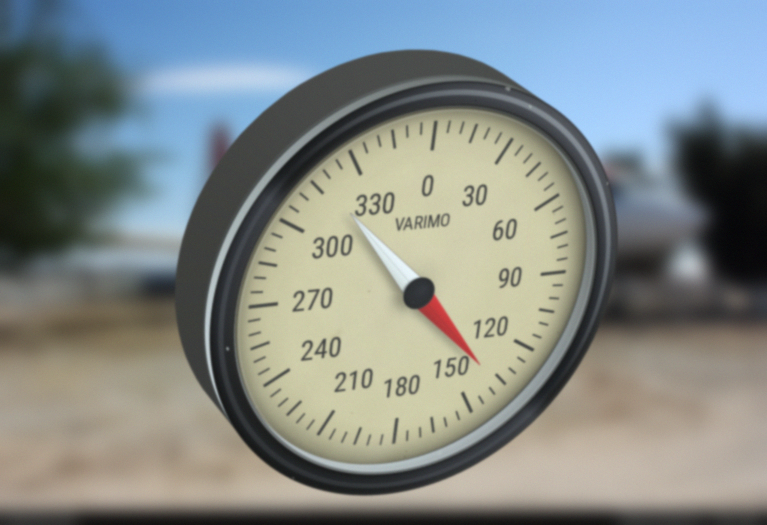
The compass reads ° 137.5
